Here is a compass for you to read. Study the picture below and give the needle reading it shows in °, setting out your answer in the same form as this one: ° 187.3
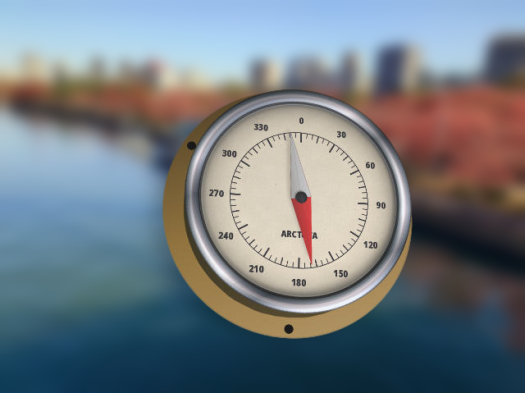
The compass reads ° 170
